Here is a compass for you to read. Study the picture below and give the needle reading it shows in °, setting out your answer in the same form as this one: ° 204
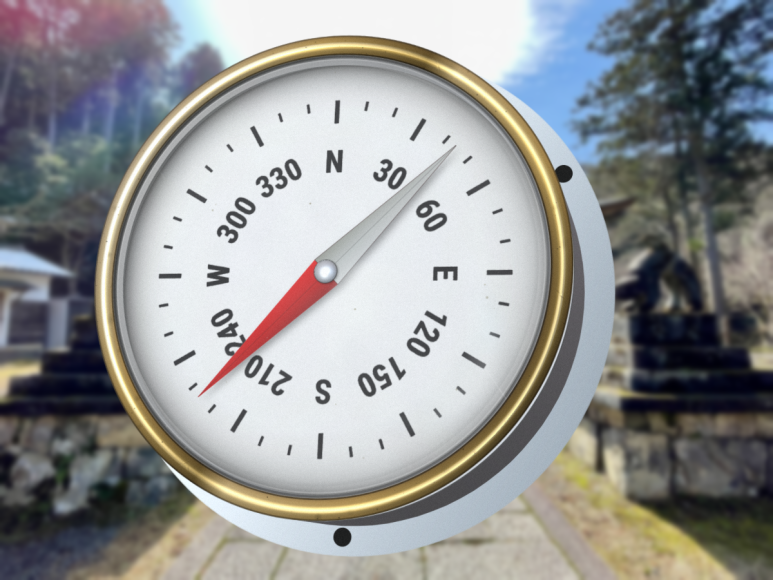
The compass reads ° 225
